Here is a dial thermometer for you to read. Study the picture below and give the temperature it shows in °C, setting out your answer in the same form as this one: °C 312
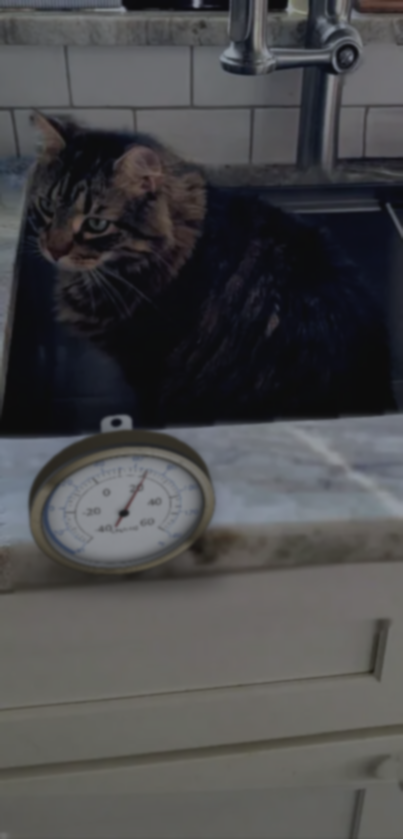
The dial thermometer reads °C 20
